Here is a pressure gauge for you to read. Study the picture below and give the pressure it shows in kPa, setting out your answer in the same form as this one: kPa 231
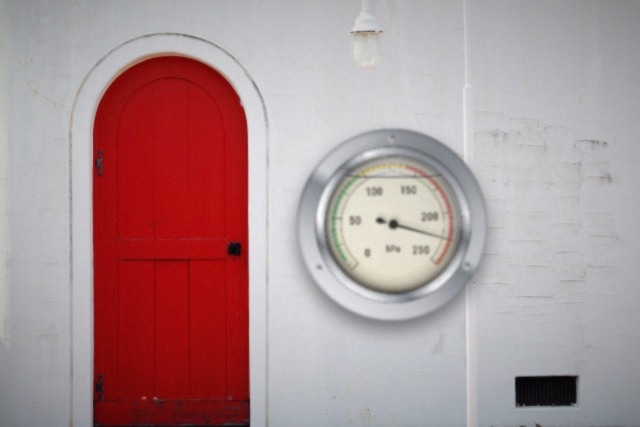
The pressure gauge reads kPa 225
